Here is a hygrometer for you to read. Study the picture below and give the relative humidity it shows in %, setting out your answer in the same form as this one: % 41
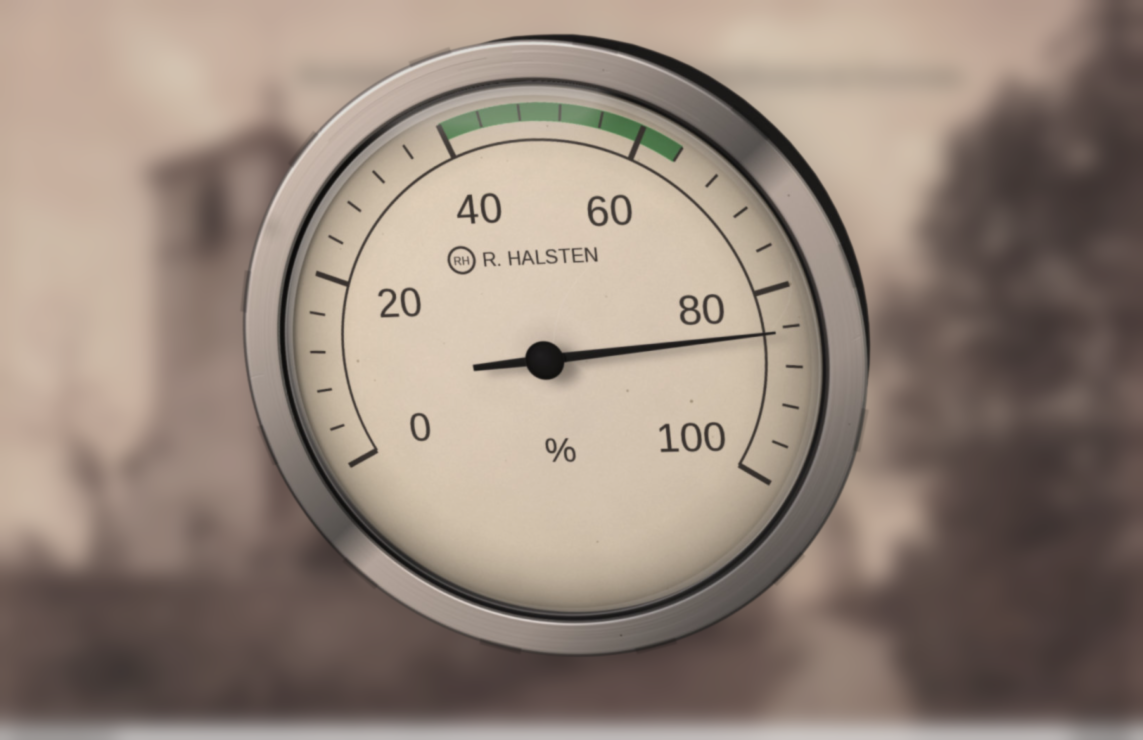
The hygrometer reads % 84
